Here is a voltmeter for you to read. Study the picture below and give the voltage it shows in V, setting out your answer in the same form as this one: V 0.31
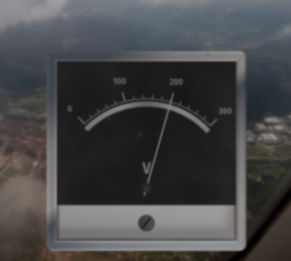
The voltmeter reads V 200
